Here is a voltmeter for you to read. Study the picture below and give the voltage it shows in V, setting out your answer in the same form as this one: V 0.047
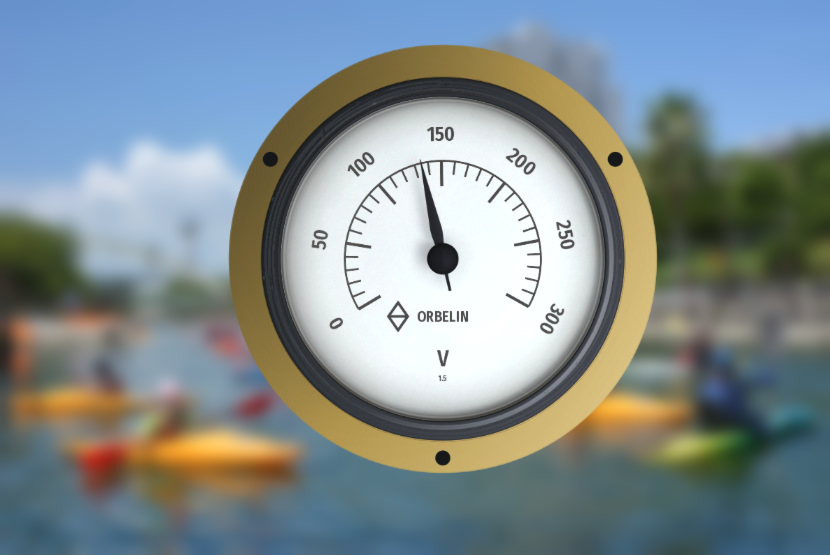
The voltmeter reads V 135
